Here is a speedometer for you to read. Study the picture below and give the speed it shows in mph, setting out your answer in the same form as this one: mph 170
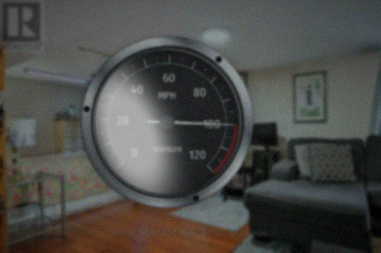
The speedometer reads mph 100
